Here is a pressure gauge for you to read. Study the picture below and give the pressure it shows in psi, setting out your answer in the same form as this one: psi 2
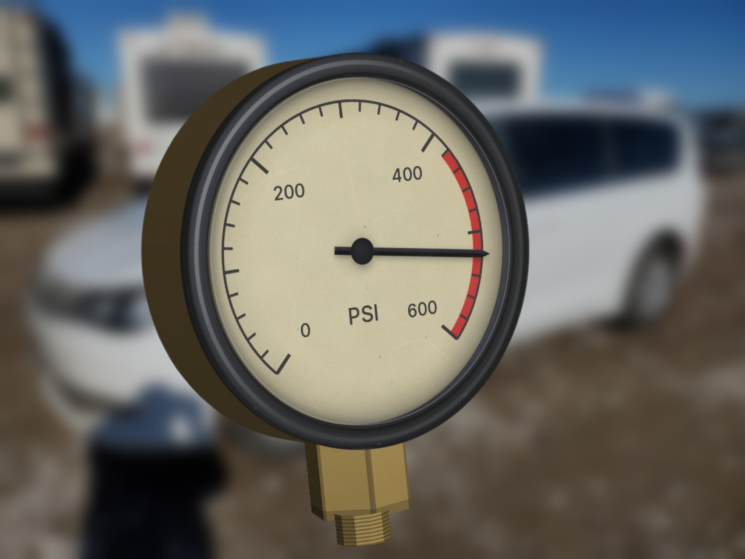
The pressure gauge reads psi 520
